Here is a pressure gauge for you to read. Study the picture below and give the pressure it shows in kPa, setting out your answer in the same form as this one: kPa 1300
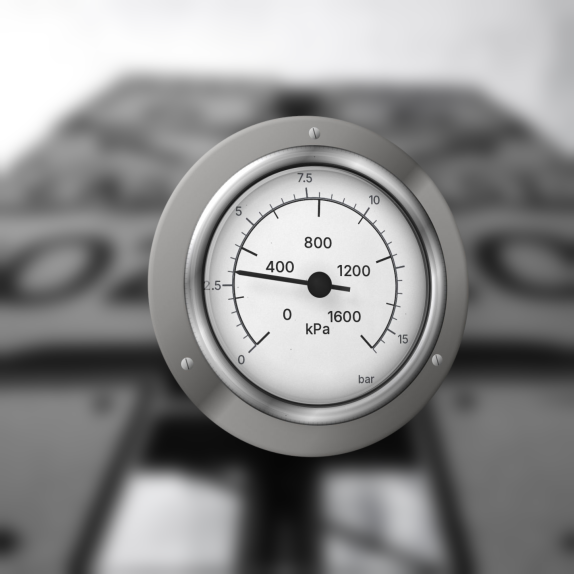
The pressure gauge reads kPa 300
